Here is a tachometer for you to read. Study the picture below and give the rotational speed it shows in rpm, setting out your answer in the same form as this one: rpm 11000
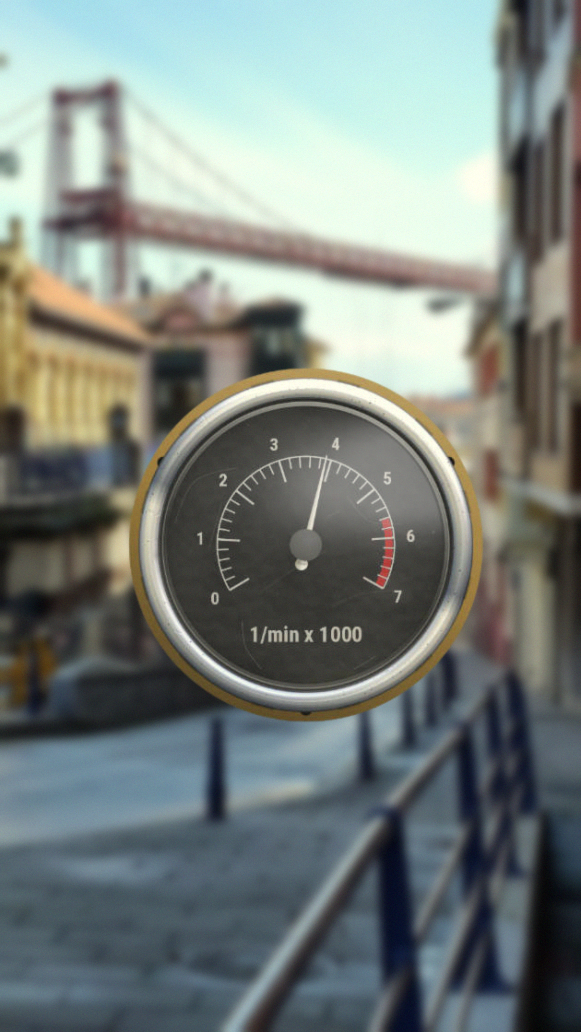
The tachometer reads rpm 3900
